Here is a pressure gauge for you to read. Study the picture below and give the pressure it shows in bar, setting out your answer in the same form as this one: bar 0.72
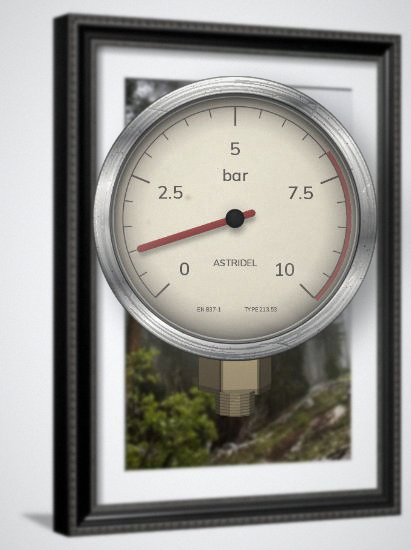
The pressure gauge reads bar 1
